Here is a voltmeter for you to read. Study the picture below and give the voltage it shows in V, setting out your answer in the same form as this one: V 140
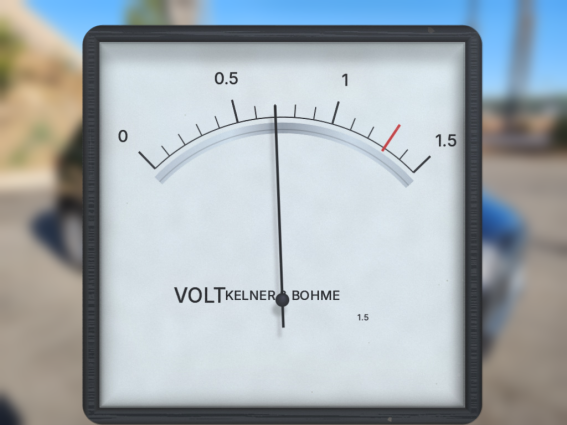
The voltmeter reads V 0.7
